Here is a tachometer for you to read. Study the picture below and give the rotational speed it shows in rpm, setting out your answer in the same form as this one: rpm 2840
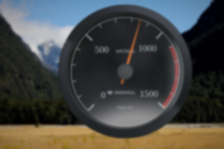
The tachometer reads rpm 850
